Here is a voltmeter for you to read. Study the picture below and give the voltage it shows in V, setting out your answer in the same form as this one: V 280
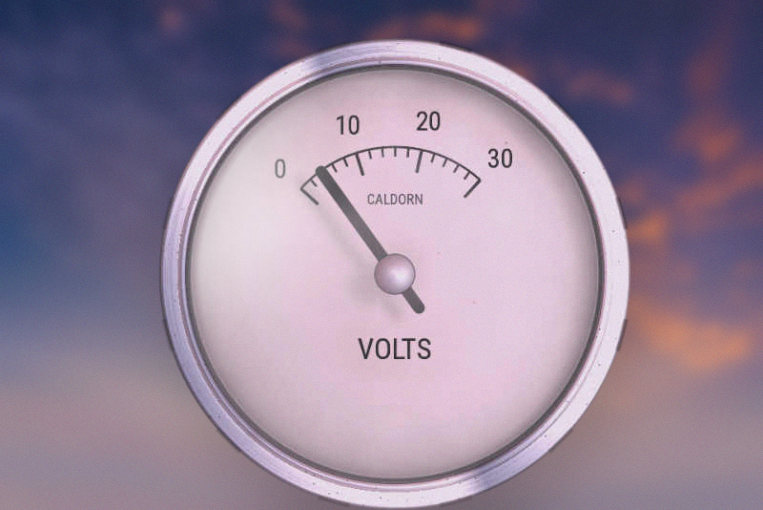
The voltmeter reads V 4
